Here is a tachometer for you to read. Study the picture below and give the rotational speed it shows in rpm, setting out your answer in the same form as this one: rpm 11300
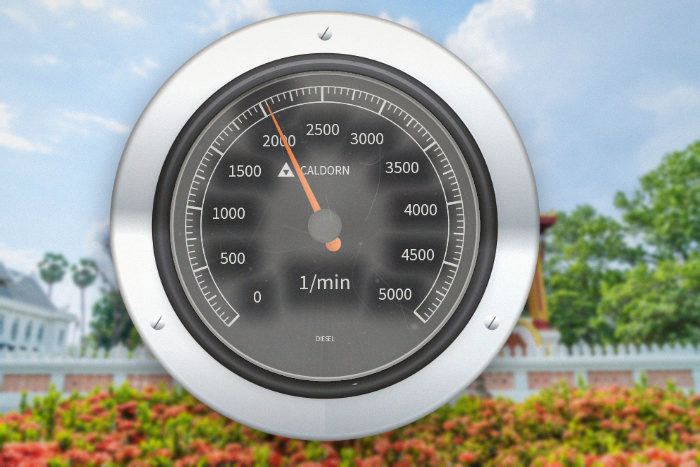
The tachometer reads rpm 2050
